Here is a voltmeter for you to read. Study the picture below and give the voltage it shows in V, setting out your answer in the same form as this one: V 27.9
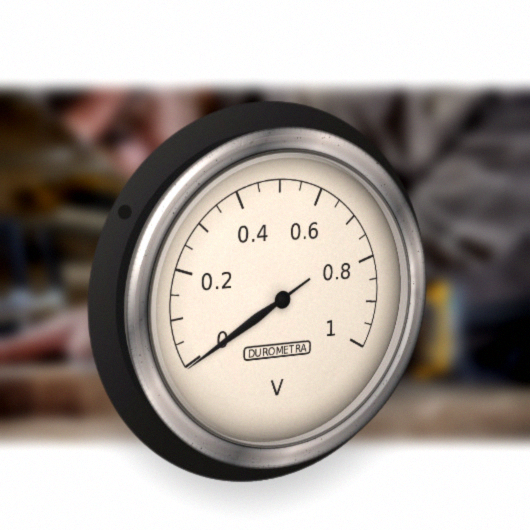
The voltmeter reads V 0
